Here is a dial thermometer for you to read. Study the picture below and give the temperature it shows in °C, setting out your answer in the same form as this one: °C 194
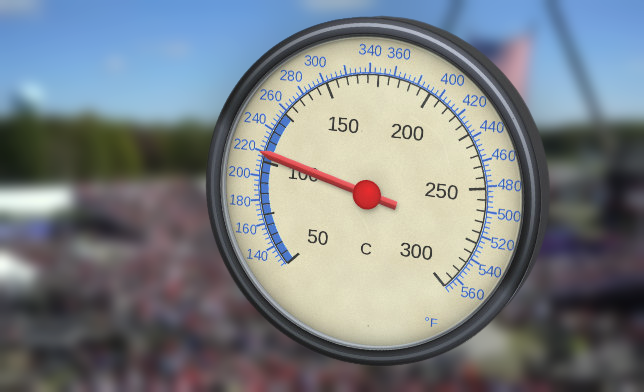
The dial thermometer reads °C 105
